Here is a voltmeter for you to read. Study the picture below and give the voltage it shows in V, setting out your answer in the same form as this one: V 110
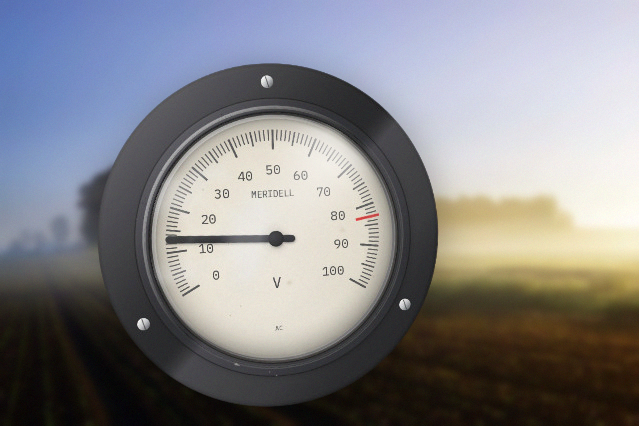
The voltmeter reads V 13
